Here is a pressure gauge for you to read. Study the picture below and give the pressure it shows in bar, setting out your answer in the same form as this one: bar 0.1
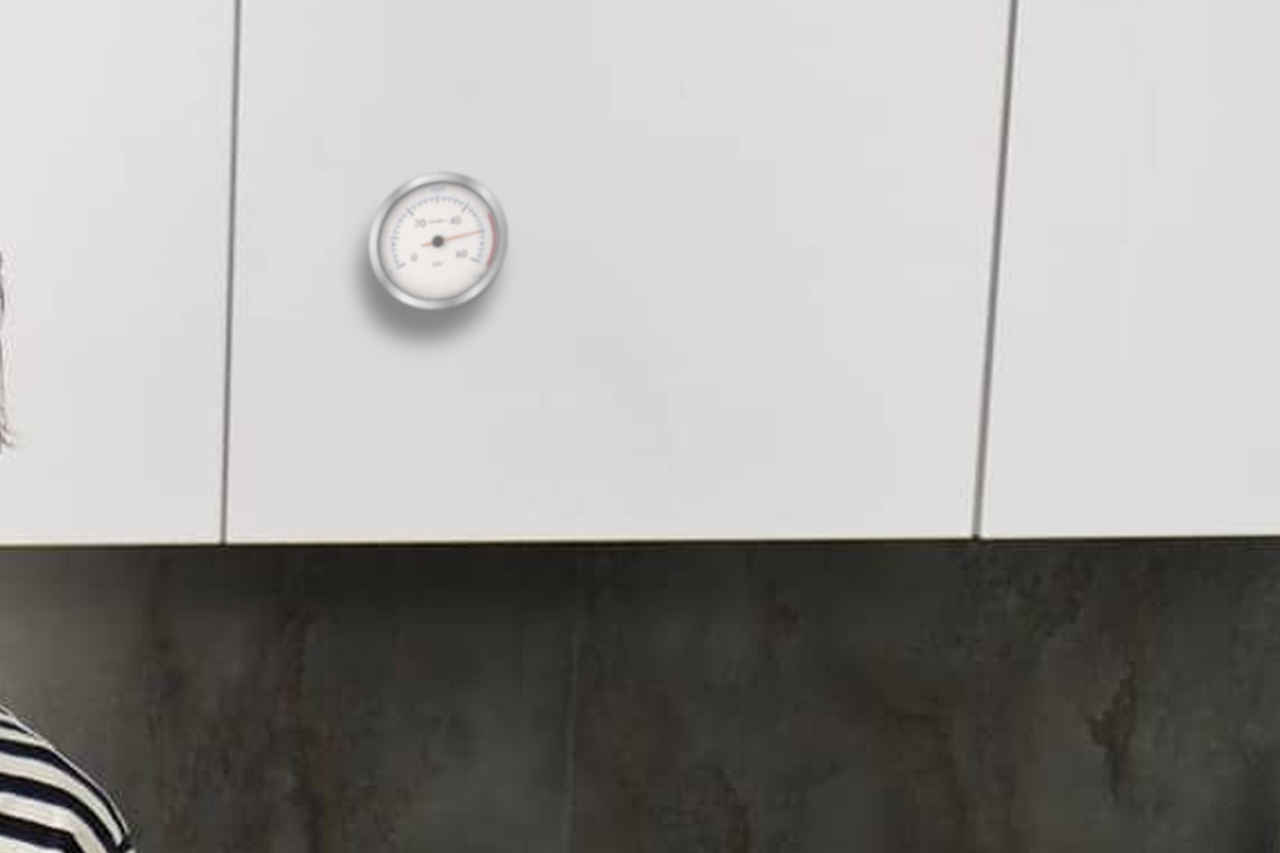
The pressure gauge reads bar 50
